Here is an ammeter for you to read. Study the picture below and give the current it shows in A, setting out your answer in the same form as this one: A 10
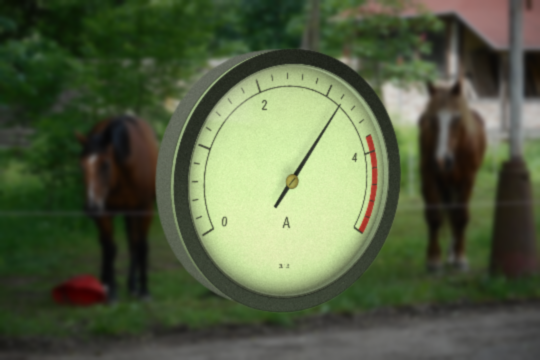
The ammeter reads A 3.2
